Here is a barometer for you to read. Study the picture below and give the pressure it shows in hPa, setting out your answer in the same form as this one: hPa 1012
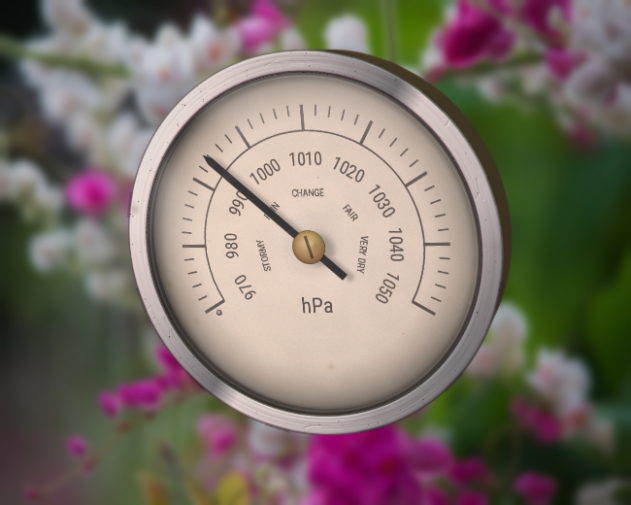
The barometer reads hPa 994
